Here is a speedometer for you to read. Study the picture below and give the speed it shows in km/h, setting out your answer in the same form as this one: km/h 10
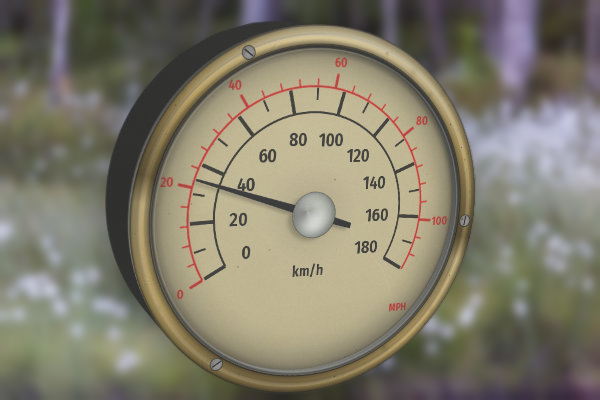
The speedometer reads km/h 35
